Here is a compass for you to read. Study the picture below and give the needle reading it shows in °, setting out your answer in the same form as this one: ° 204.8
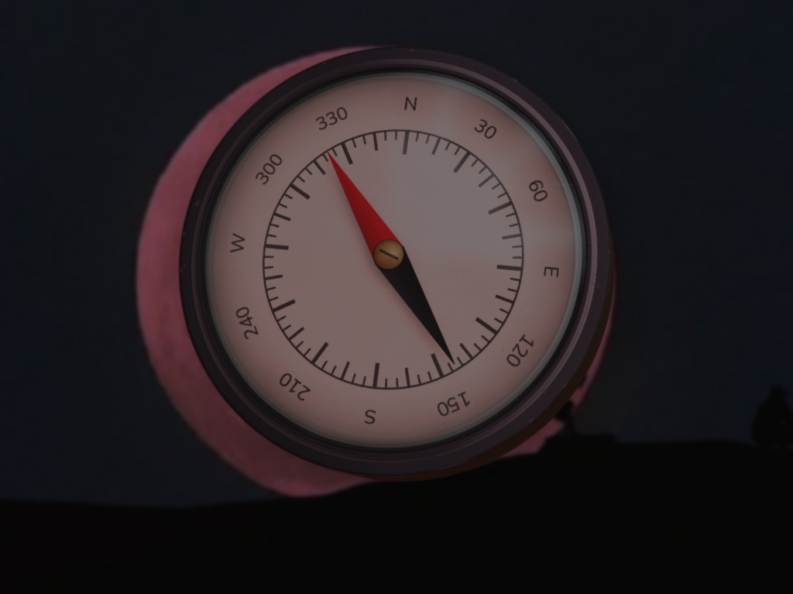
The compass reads ° 322.5
